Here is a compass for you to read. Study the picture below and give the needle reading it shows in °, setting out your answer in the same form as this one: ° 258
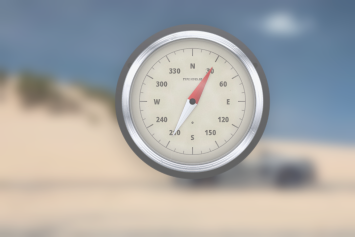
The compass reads ° 30
